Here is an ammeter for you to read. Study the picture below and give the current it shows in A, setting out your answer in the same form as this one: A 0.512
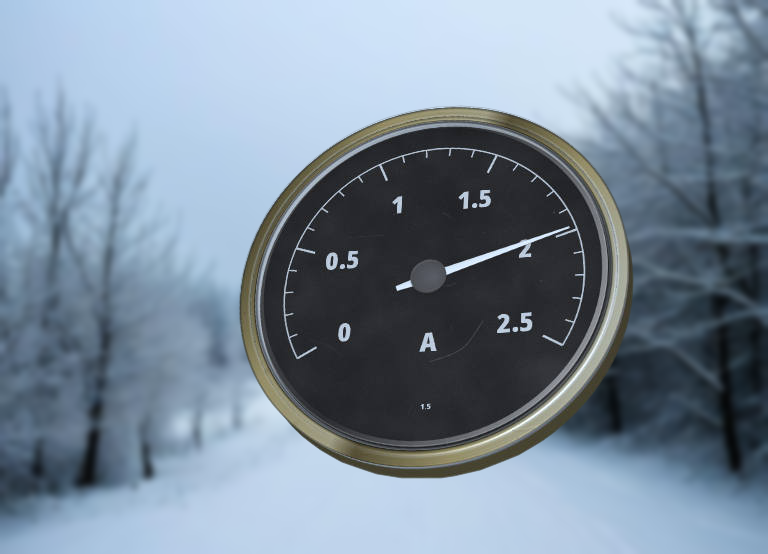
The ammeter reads A 2
